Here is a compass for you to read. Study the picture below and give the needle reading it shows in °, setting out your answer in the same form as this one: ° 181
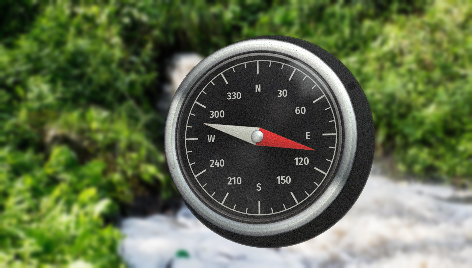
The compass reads ° 105
